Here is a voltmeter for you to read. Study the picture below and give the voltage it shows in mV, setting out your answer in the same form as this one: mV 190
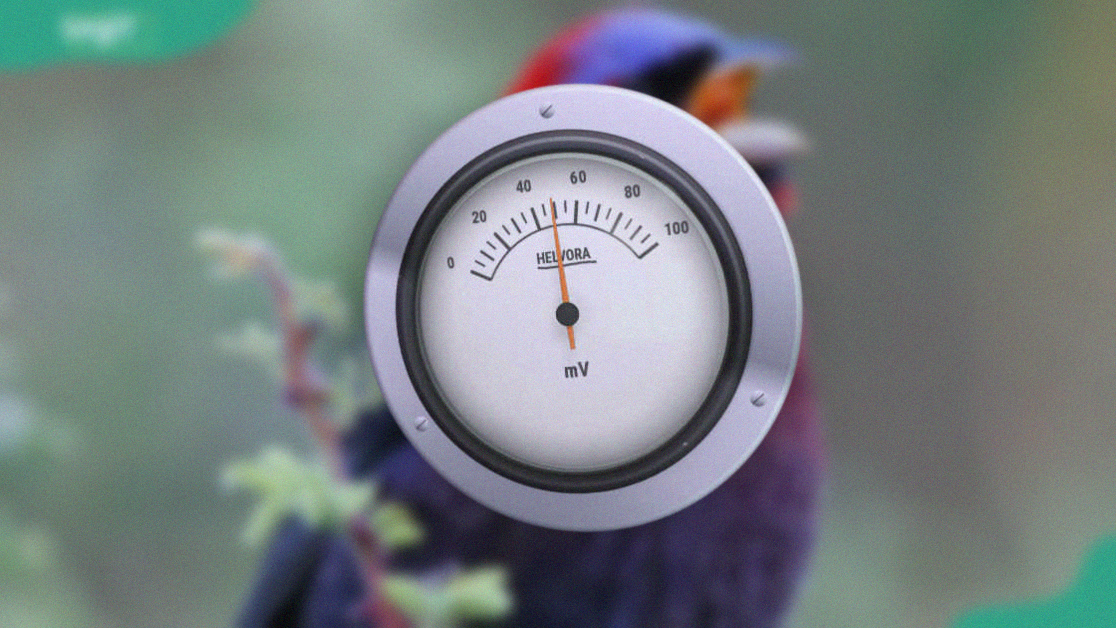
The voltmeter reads mV 50
